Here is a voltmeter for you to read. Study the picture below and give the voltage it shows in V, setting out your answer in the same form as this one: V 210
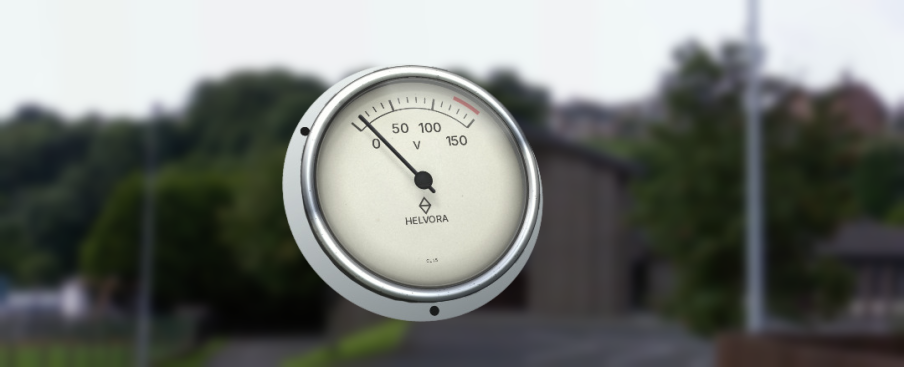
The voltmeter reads V 10
